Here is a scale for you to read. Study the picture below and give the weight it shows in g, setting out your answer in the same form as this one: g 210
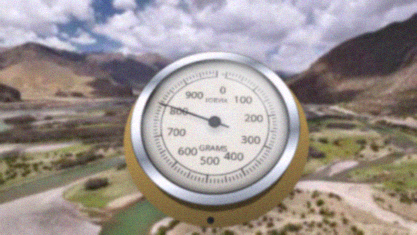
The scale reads g 800
